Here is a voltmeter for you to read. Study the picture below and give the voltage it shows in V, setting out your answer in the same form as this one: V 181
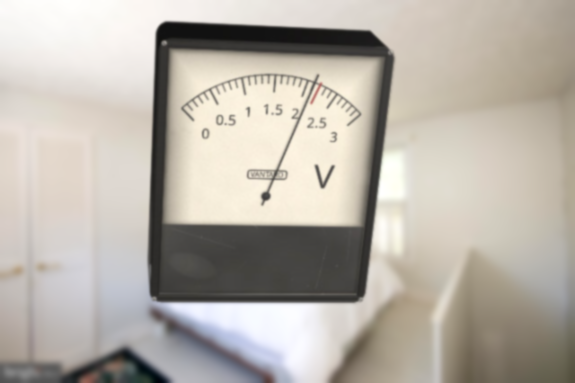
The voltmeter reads V 2.1
